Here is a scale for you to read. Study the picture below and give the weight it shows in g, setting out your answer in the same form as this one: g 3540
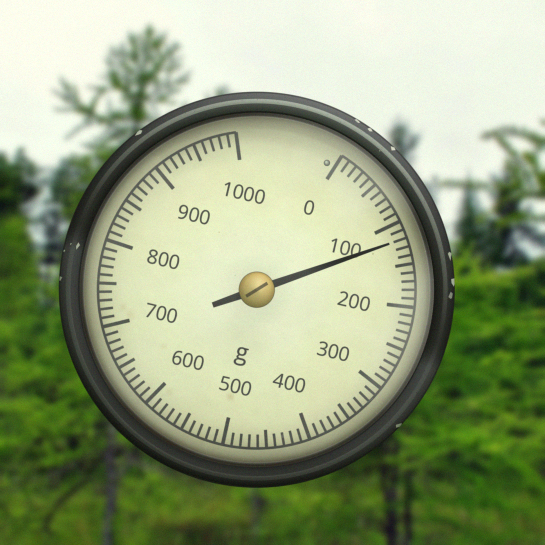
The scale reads g 120
